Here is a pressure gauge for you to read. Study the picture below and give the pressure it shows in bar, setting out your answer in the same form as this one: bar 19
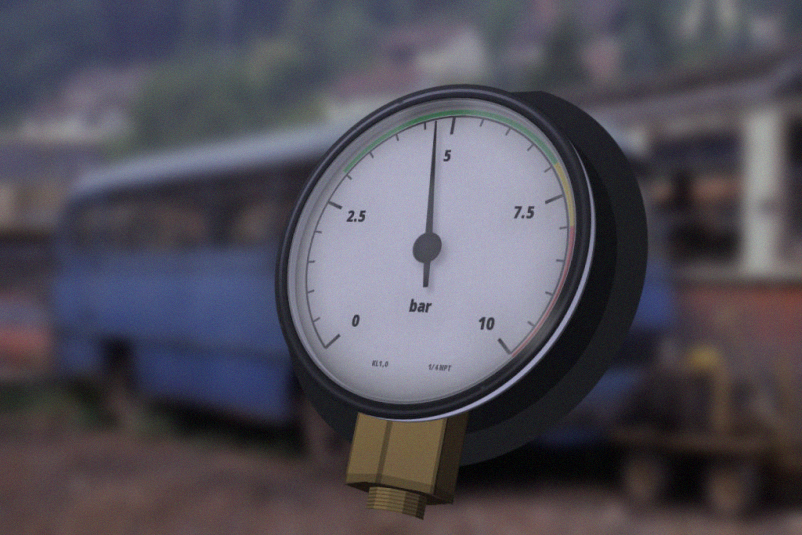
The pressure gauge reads bar 4.75
